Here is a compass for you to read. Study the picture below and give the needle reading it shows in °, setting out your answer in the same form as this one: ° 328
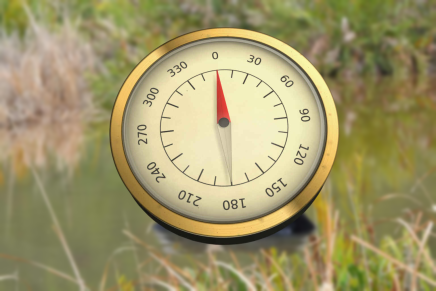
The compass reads ° 0
